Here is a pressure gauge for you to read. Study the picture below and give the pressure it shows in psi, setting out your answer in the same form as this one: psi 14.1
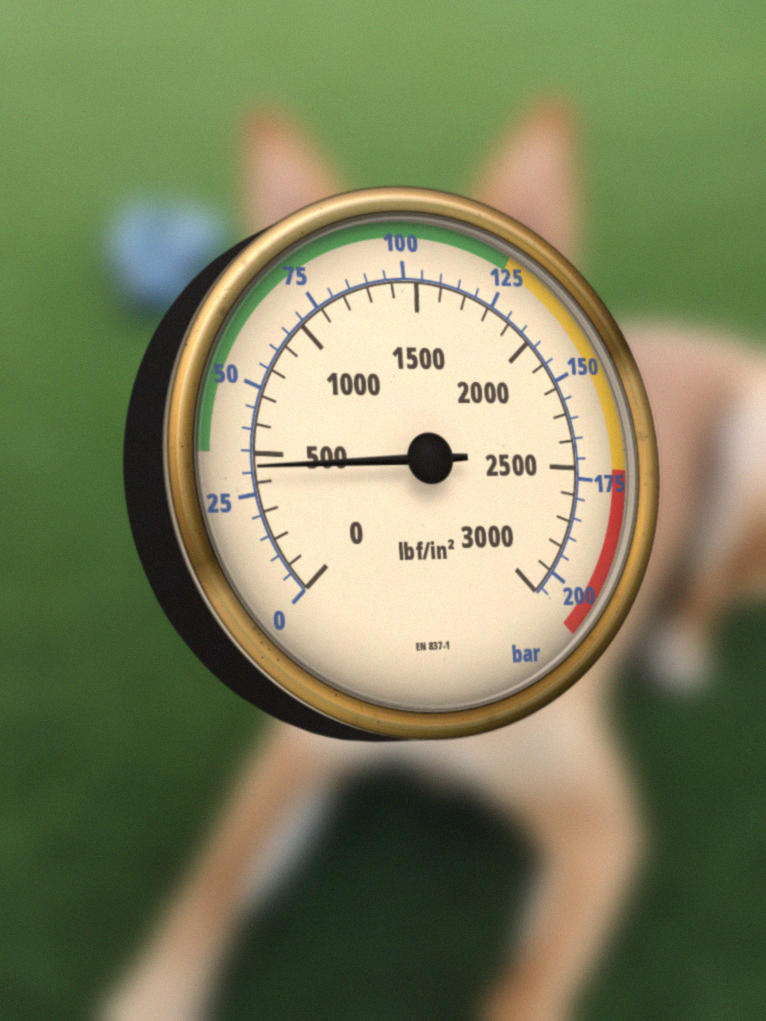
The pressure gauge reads psi 450
